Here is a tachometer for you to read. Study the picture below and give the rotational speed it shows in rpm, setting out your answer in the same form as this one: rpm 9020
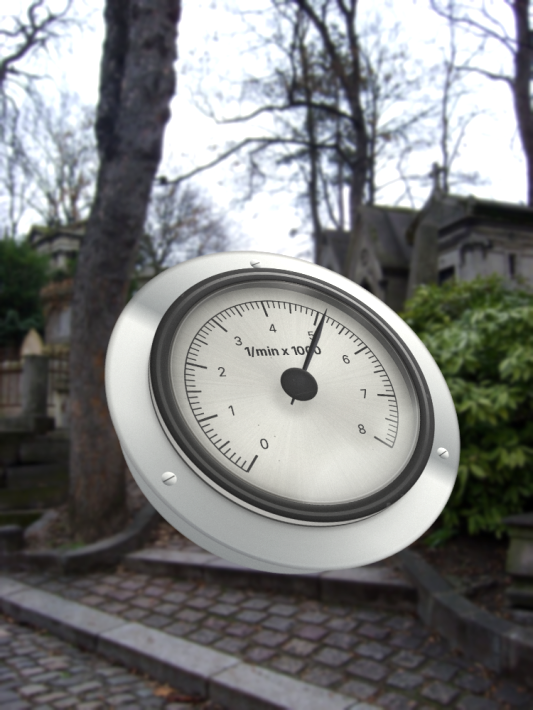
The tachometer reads rpm 5100
